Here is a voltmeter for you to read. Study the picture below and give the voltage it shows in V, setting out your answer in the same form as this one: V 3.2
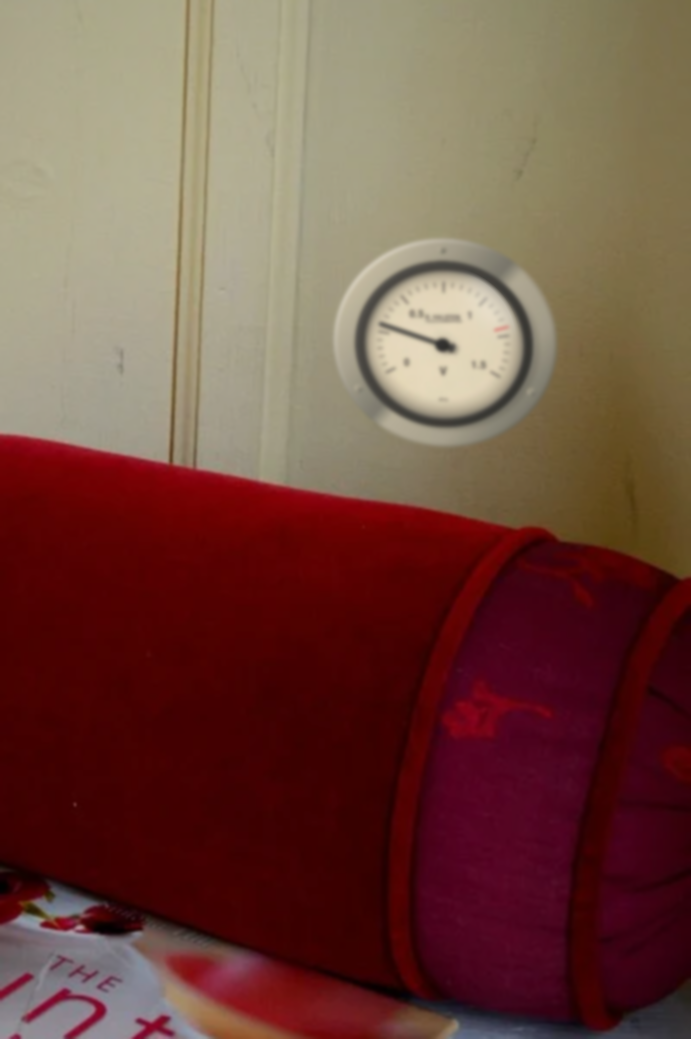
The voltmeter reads V 0.3
